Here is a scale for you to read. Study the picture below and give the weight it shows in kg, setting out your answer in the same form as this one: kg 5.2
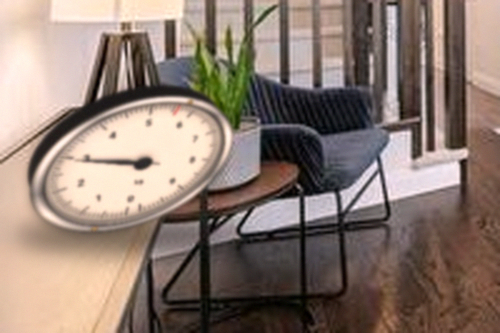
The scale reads kg 3
